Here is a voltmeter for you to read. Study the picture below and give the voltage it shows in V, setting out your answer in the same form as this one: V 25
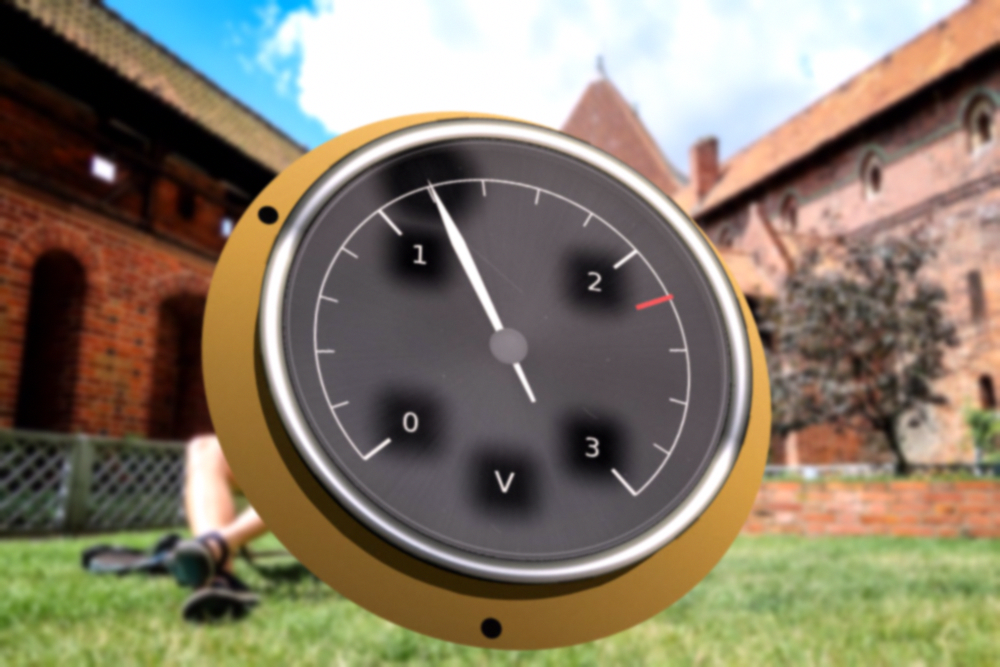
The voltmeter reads V 1.2
